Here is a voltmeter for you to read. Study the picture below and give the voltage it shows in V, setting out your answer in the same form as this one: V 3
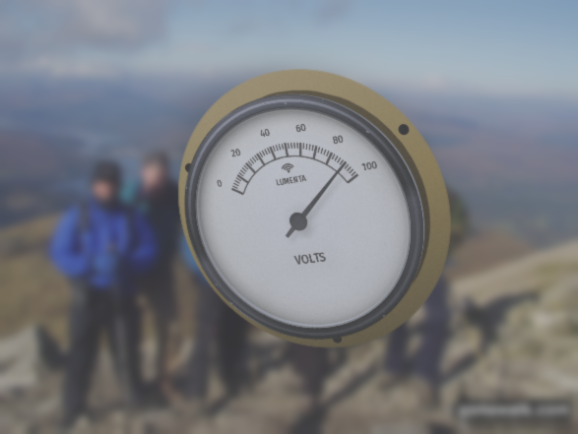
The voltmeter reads V 90
